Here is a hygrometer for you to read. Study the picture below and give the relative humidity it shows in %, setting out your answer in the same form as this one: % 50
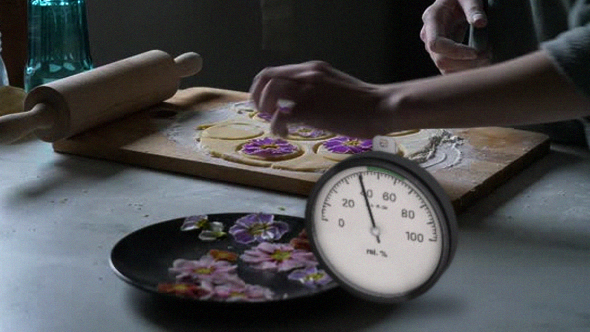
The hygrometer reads % 40
